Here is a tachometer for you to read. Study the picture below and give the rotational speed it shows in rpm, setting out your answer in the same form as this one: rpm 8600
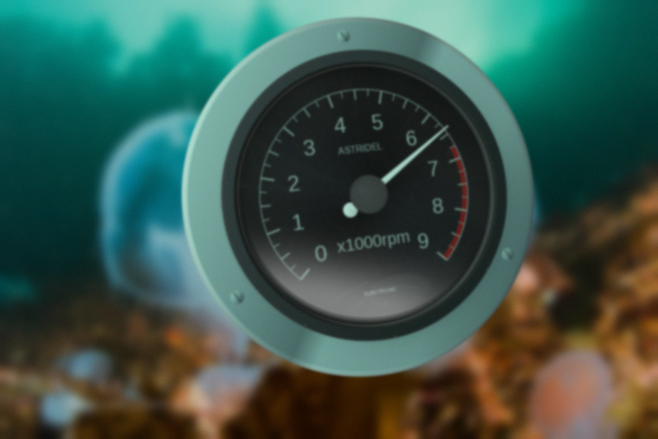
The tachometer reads rpm 6375
